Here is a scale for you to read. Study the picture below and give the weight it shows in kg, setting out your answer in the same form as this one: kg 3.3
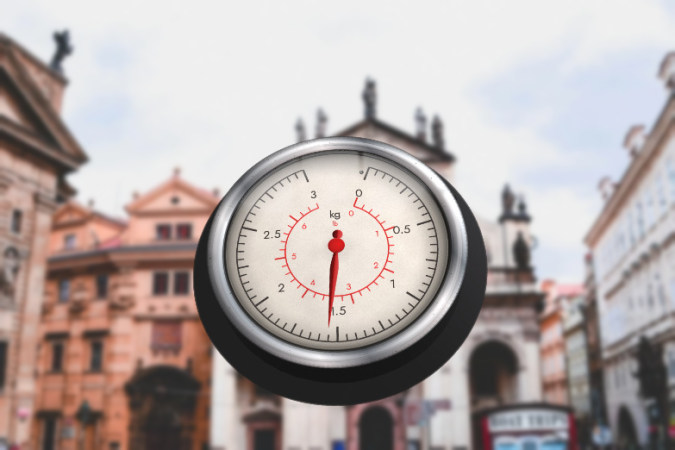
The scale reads kg 1.55
